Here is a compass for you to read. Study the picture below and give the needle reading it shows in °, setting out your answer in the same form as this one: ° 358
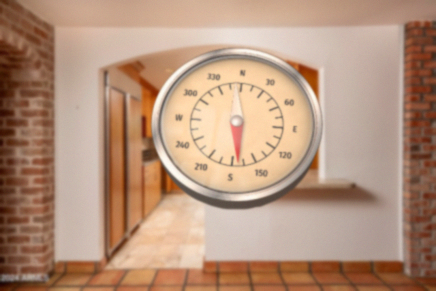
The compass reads ° 172.5
